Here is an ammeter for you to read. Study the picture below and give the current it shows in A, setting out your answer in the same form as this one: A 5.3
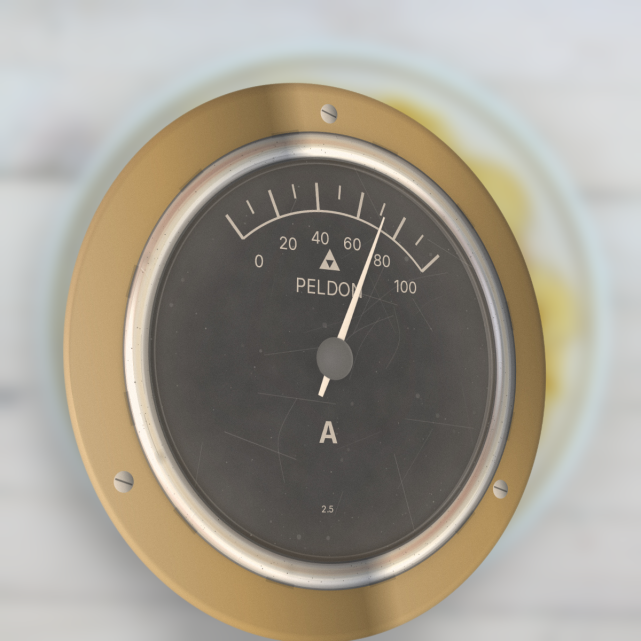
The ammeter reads A 70
